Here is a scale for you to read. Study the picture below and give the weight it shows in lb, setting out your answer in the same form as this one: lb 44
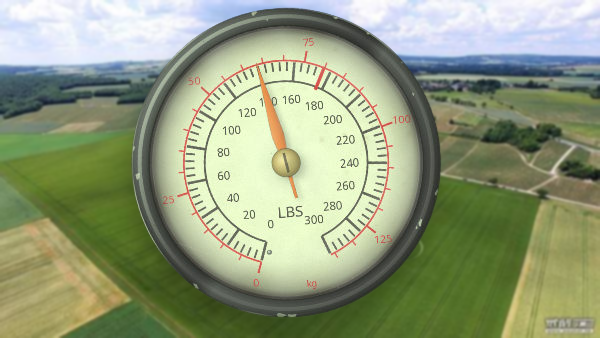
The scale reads lb 140
